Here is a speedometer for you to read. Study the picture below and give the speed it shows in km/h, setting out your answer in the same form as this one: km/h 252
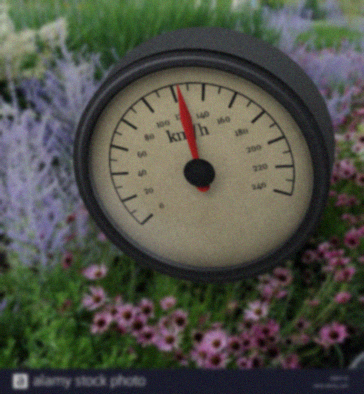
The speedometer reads km/h 125
